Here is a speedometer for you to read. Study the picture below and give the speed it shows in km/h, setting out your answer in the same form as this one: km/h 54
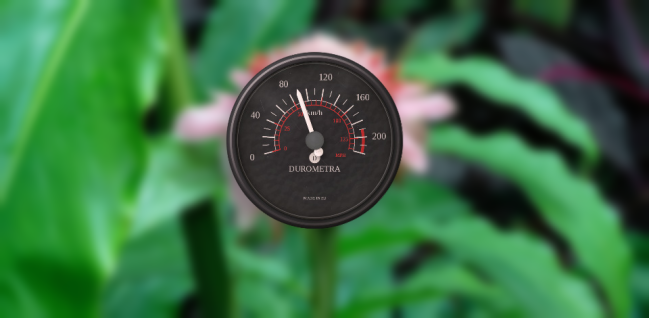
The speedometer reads km/h 90
